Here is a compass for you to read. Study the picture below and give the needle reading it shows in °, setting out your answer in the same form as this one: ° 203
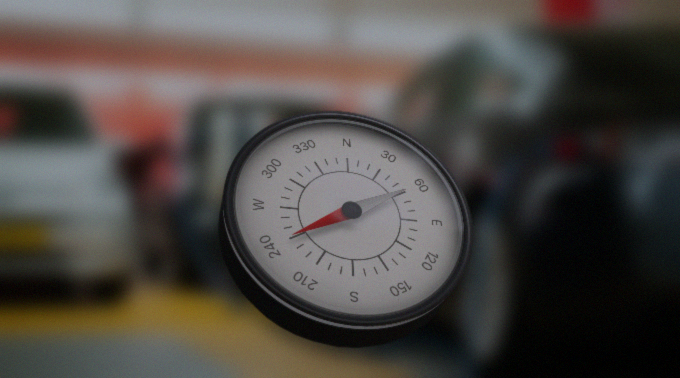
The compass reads ° 240
